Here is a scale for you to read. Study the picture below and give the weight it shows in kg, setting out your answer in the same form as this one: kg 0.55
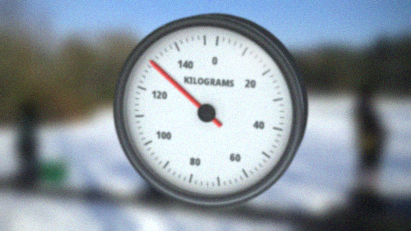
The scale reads kg 130
